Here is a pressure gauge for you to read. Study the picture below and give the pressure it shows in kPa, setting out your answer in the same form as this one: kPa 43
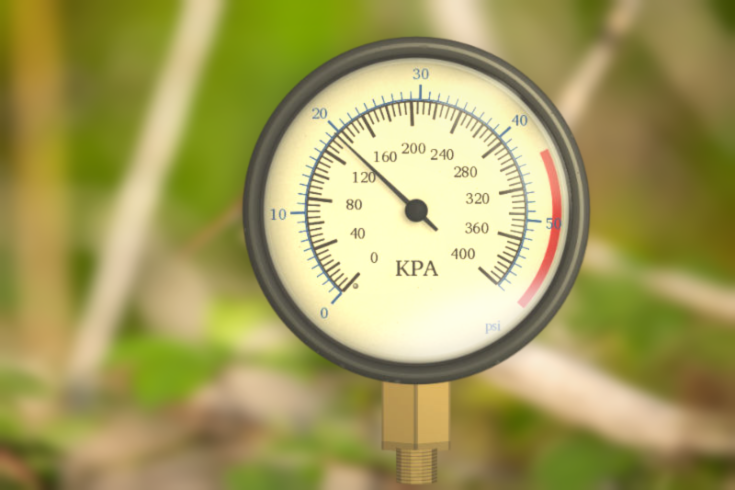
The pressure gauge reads kPa 135
